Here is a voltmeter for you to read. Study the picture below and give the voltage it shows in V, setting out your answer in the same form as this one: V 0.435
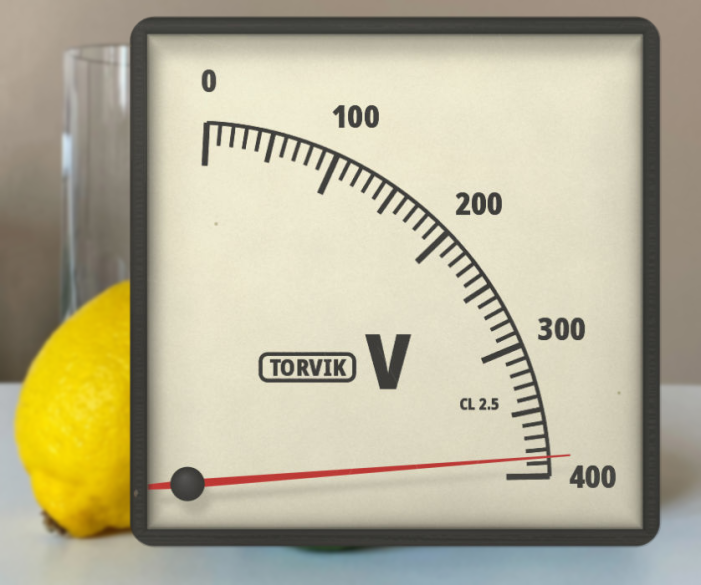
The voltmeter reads V 385
